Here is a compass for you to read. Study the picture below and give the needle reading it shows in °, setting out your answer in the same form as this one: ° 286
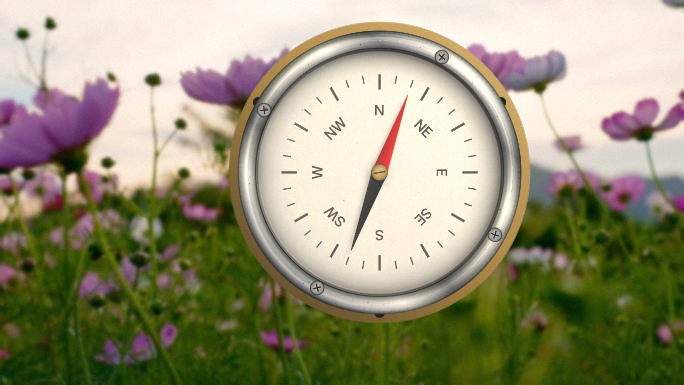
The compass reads ° 20
